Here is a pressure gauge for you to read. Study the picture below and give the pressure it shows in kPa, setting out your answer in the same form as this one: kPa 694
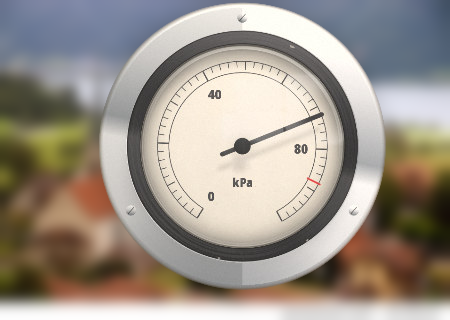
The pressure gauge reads kPa 72
